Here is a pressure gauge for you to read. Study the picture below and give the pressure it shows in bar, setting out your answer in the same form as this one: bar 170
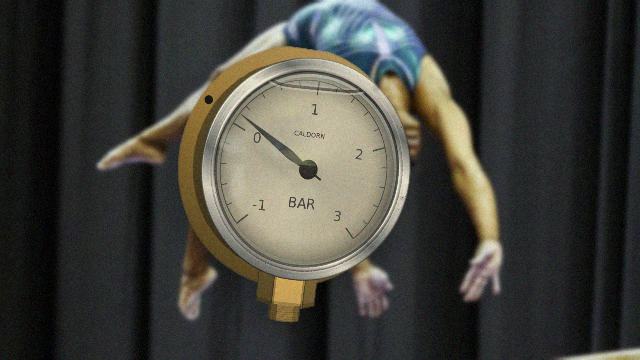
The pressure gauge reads bar 0.1
